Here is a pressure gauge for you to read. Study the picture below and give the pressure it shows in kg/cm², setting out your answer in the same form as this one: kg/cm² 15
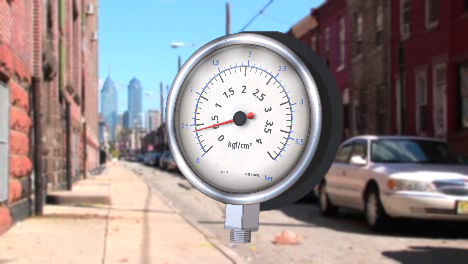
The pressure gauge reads kg/cm² 0.4
